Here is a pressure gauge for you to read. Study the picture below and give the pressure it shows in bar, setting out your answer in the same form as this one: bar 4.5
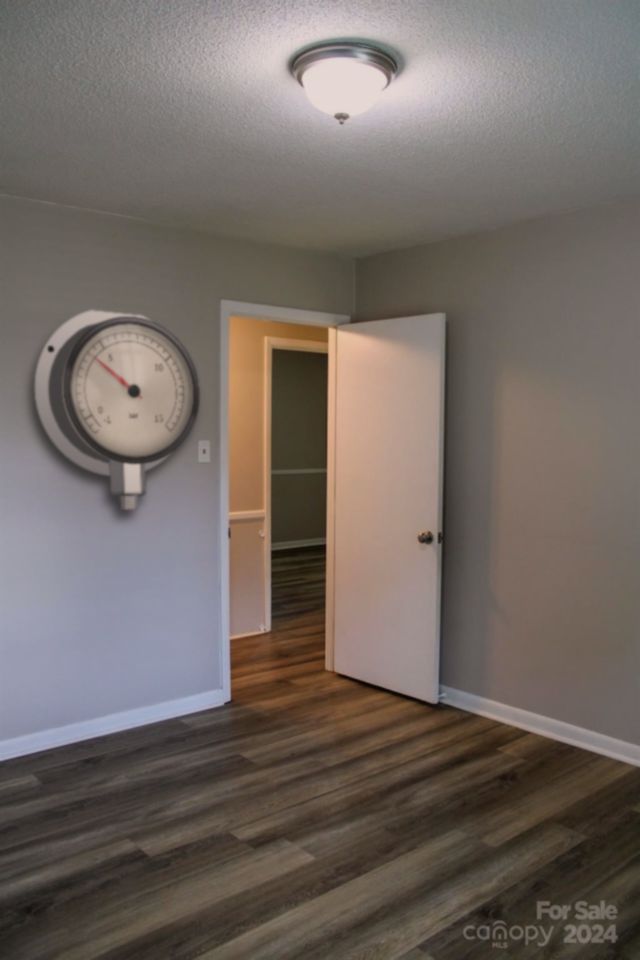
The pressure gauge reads bar 4
